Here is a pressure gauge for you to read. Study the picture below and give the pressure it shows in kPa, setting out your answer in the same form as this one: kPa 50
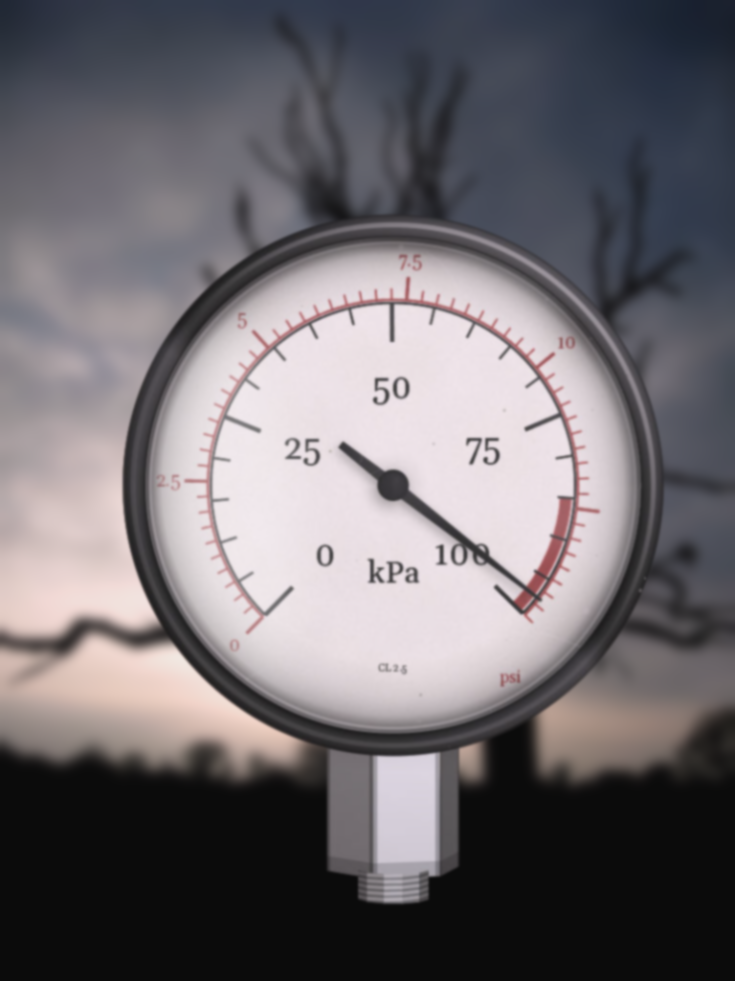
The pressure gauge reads kPa 97.5
